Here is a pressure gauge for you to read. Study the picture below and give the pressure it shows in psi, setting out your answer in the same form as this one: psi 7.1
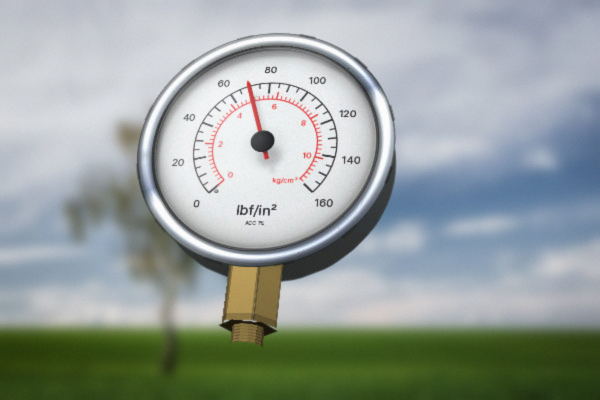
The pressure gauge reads psi 70
